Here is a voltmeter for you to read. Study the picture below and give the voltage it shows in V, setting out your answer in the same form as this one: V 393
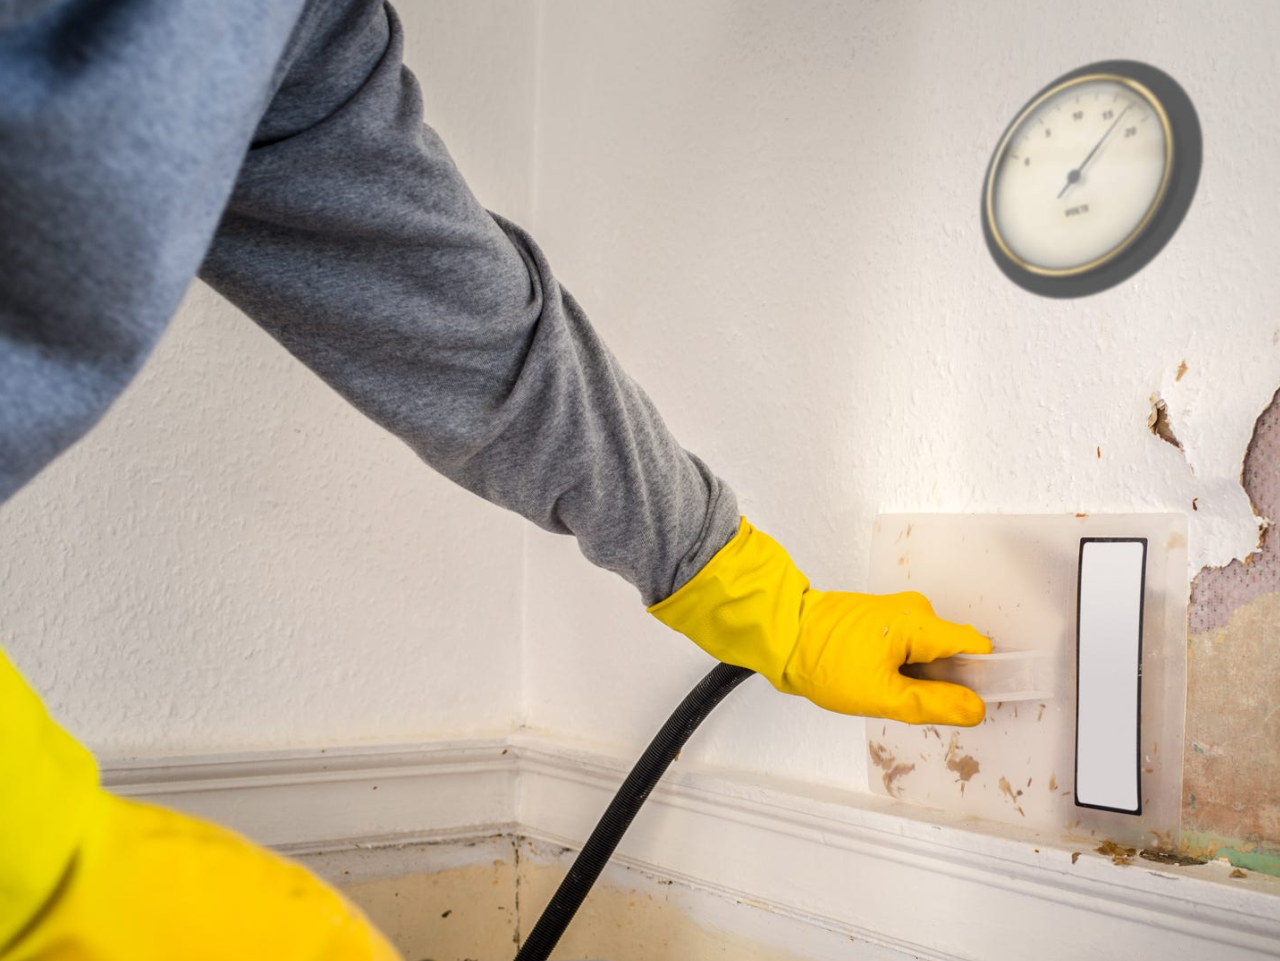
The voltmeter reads V 17.5
